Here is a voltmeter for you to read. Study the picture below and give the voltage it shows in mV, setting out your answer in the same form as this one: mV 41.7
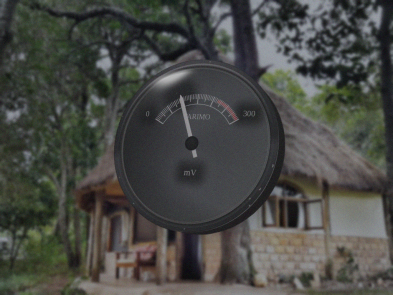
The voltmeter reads mV 100
